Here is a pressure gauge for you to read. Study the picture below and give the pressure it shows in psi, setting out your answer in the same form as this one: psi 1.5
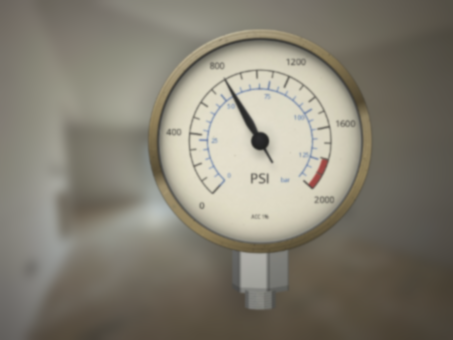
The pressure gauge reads psi 800
